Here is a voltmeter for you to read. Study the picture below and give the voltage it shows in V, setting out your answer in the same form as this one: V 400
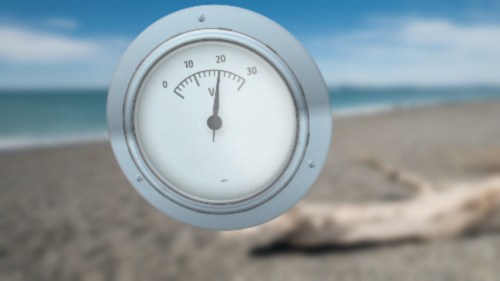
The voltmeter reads V 20
